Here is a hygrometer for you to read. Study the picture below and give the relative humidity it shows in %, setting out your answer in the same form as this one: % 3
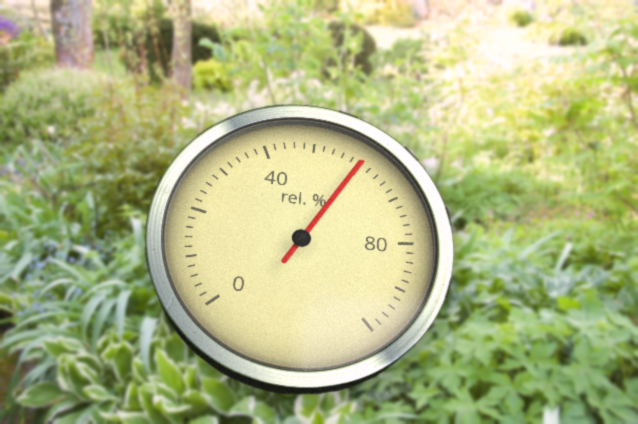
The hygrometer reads % 60
